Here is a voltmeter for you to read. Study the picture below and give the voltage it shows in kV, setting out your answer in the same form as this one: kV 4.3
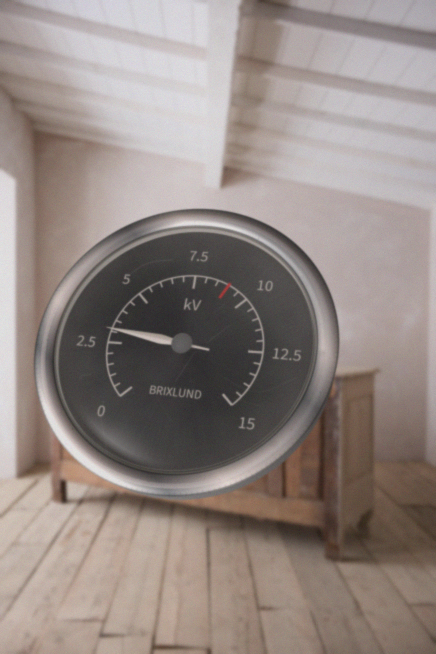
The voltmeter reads kV 3
